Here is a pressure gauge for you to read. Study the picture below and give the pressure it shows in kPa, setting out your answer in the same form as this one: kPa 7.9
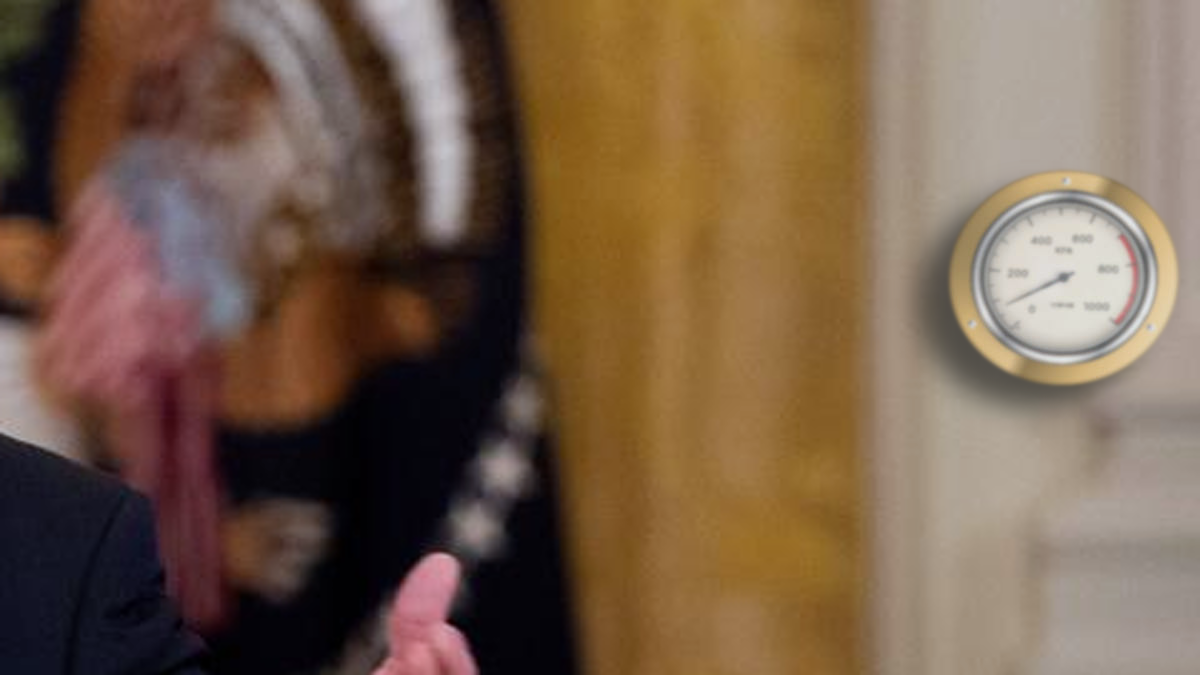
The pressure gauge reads kPa 75
